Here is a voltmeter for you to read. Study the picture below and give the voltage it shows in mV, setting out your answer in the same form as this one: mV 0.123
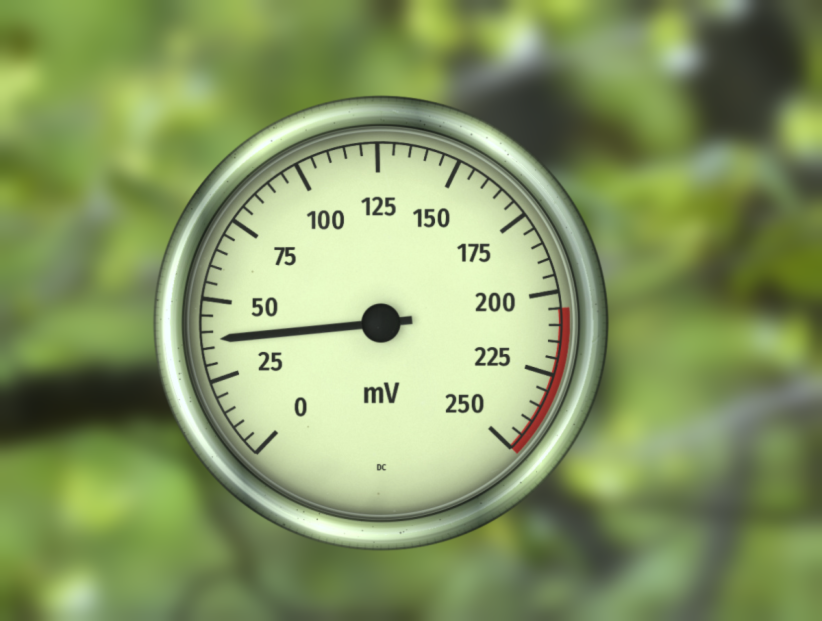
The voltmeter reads mV 37.5
